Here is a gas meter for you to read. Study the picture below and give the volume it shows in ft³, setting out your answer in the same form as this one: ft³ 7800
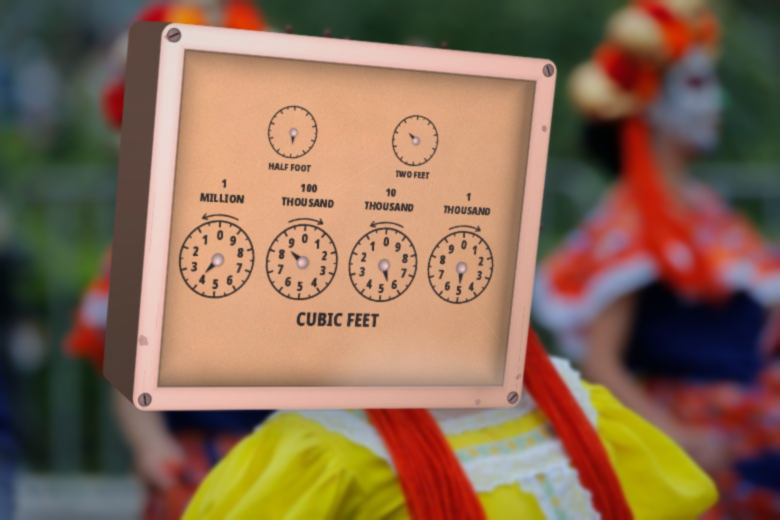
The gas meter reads ft³ 385500
